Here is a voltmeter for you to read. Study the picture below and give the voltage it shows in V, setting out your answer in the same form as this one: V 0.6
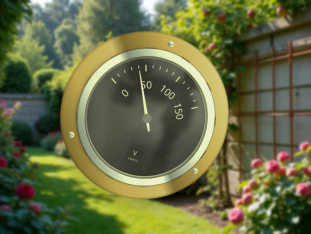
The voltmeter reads V 40
